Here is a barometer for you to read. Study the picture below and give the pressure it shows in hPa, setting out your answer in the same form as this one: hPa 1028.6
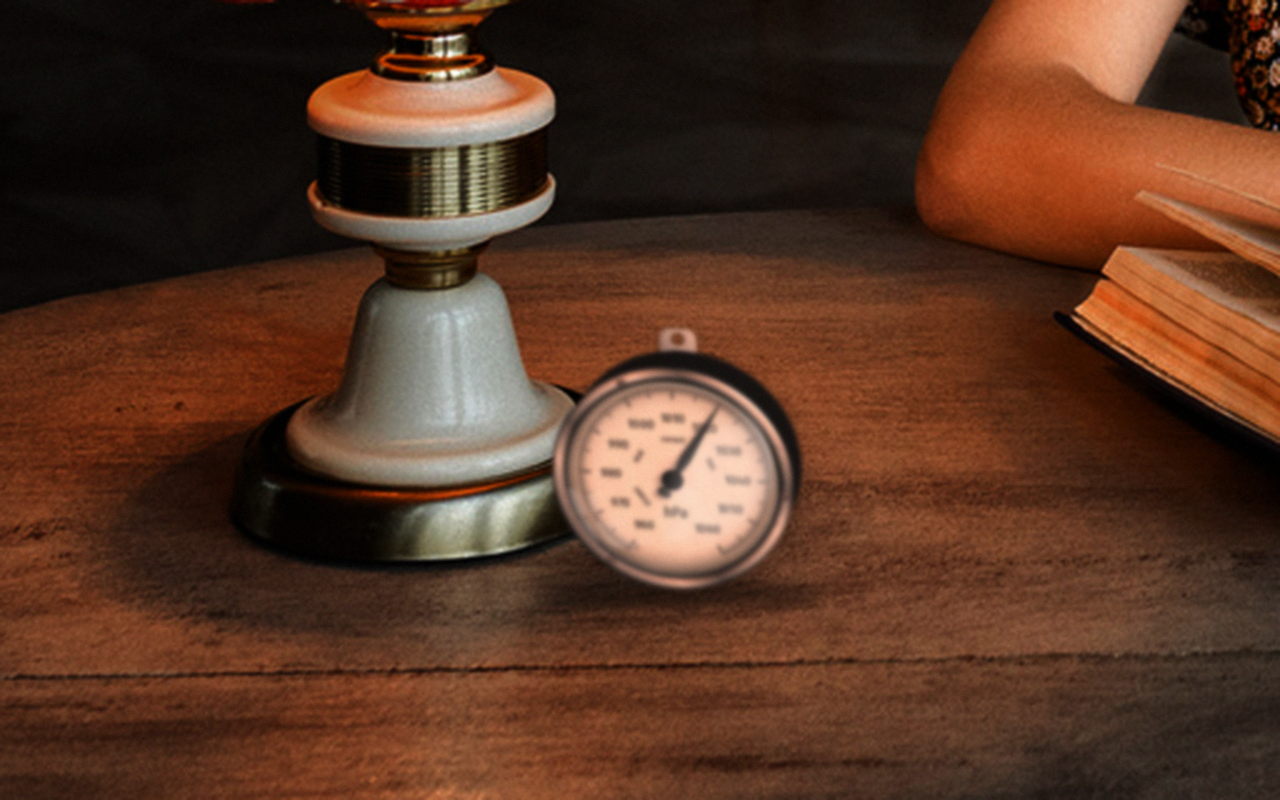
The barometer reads hPa 1020
